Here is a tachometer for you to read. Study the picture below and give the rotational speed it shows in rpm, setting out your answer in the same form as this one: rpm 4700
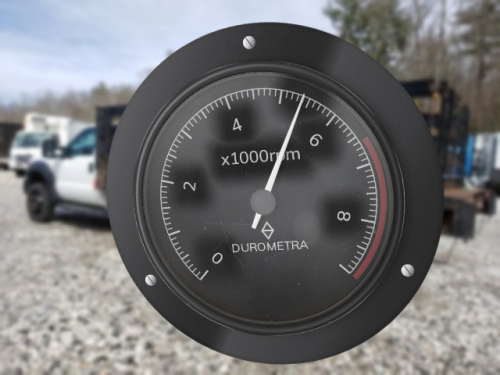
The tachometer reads rpm 5400
